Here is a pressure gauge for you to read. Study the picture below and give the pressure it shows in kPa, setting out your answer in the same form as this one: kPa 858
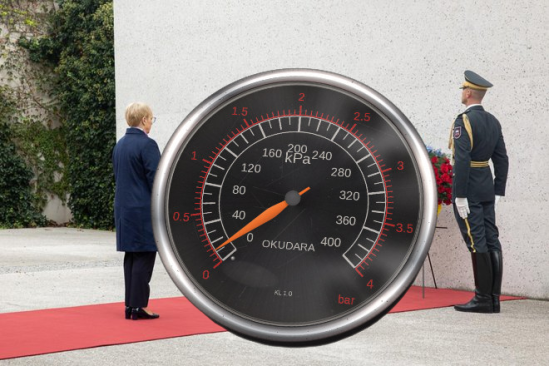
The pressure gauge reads kPa 10
